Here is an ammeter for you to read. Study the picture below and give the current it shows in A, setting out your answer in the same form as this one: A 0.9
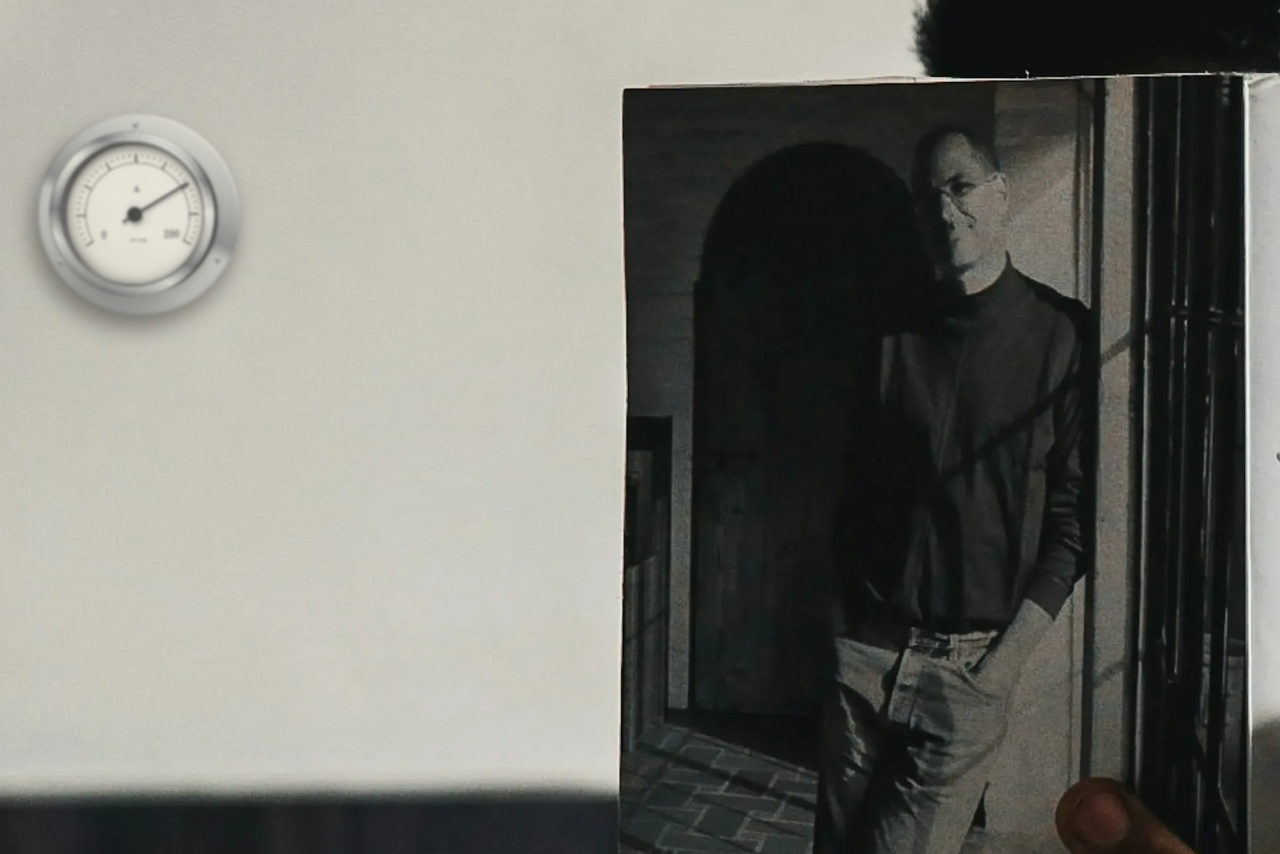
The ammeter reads A 150
